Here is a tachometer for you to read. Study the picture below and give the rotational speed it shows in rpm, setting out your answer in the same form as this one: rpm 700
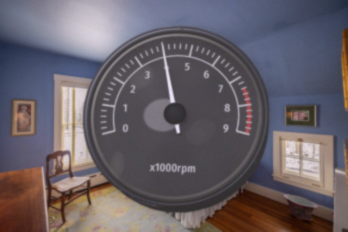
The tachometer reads rpm 4000
